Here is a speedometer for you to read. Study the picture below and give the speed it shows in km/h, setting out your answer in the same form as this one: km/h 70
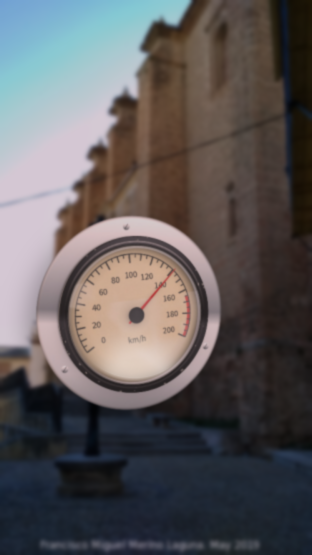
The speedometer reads km/h 140
